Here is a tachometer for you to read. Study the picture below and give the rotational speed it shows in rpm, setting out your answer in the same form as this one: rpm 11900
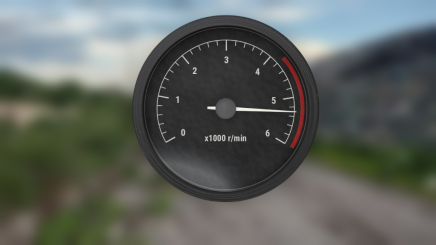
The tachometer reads rpm 5300
